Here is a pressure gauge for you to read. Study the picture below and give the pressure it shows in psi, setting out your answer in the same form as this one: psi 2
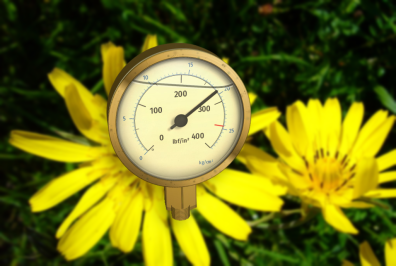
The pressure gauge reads psi 275
